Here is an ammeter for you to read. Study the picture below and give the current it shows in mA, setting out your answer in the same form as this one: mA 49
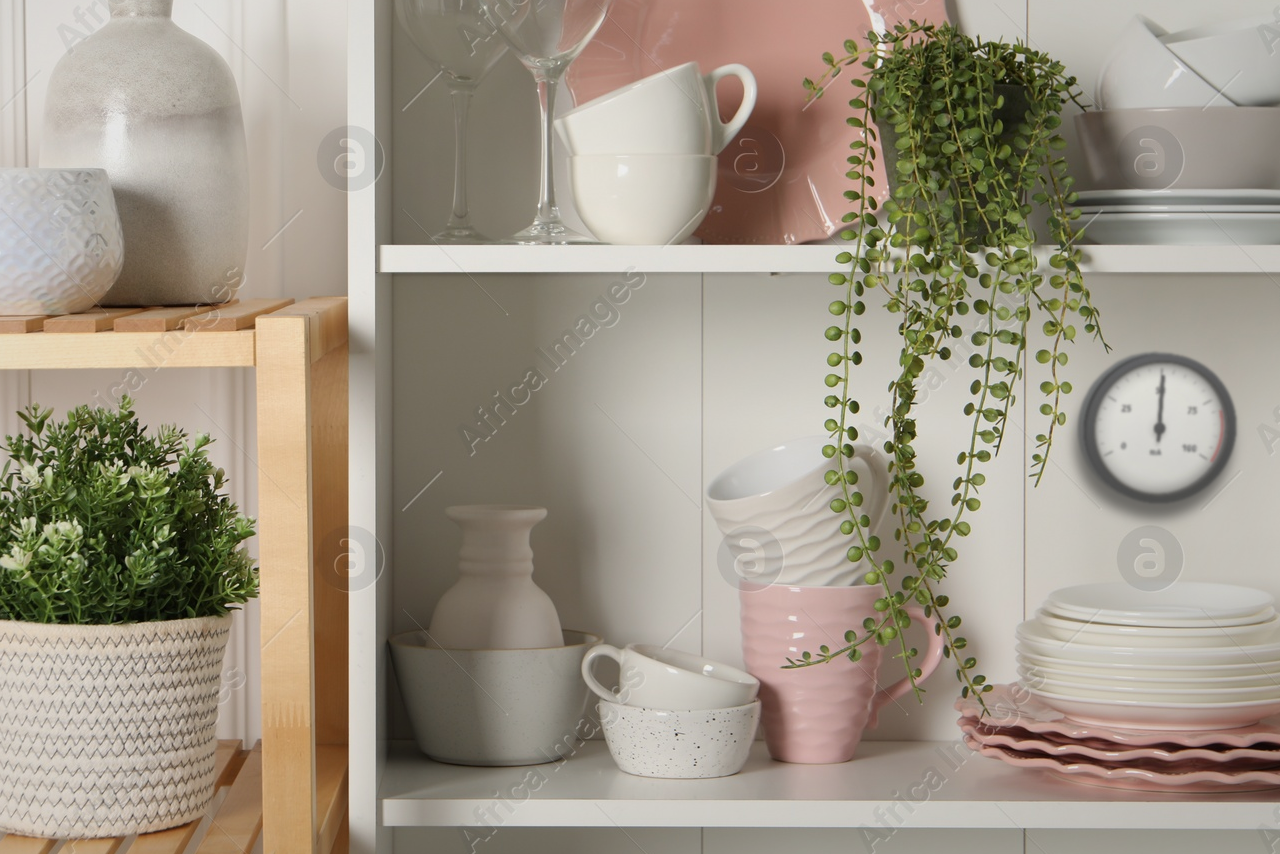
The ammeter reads mA 50
